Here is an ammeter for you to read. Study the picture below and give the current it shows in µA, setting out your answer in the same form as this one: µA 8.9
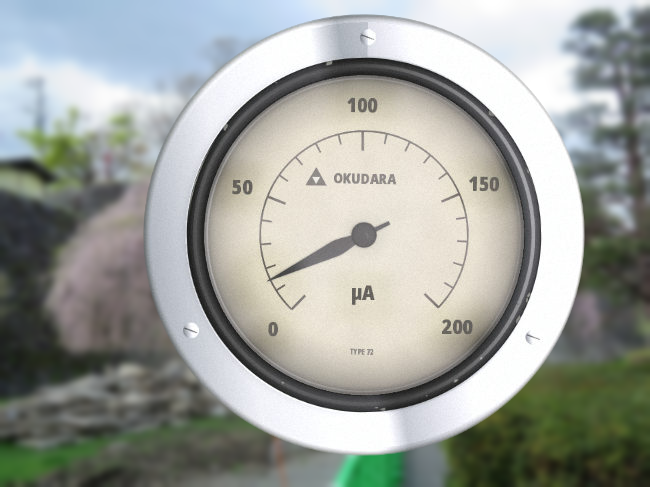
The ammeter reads µA 15
